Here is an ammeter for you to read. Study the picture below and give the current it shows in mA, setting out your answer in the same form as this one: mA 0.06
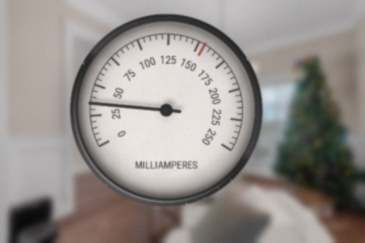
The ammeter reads mA 35
